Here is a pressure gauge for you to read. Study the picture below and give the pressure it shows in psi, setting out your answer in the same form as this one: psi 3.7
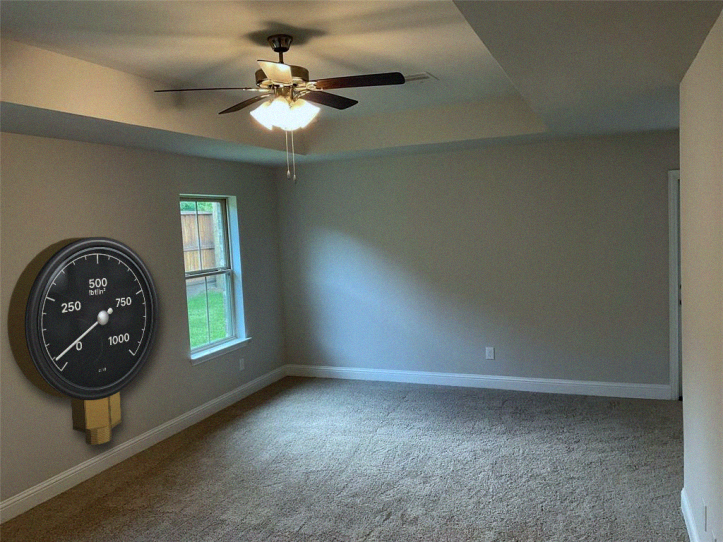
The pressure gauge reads psi 50
